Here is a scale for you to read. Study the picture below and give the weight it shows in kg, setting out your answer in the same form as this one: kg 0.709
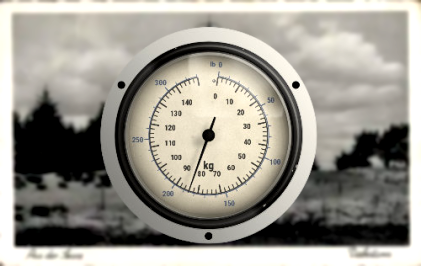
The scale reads kg 84
